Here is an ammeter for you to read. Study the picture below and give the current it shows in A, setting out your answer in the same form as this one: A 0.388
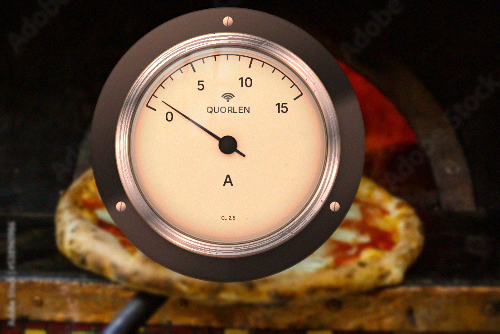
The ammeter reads A 1
